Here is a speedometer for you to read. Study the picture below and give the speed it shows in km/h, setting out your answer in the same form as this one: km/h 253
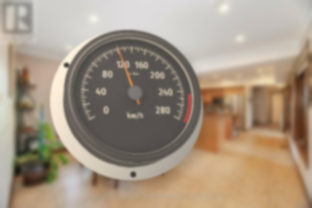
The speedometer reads km/h 120
